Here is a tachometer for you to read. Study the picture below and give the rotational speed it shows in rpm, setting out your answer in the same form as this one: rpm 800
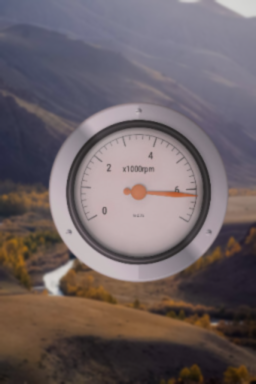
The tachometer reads rpm 6200
